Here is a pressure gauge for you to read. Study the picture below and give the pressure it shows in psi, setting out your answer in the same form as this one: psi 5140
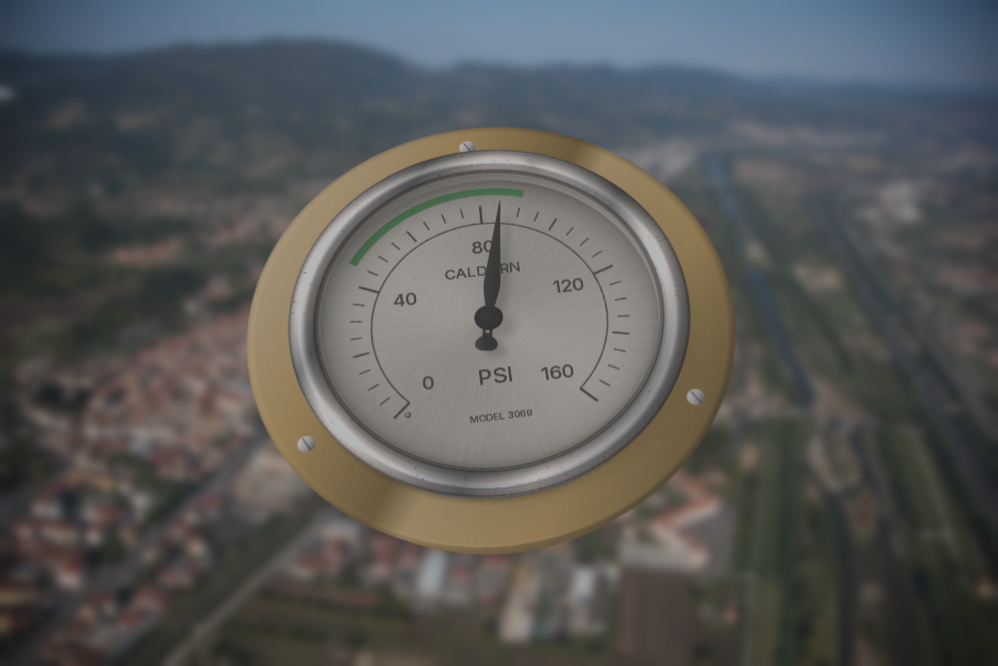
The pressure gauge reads psi 85
